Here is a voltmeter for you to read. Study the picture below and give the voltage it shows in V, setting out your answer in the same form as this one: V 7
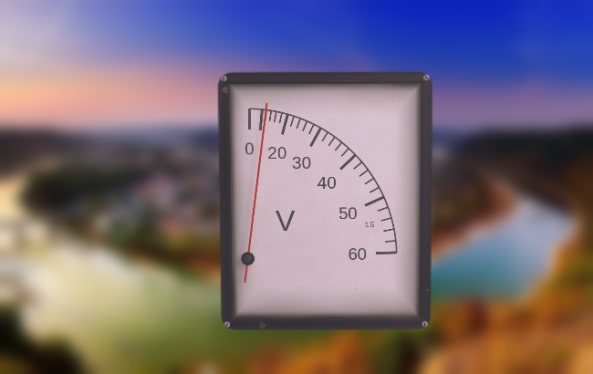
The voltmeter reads V 12
